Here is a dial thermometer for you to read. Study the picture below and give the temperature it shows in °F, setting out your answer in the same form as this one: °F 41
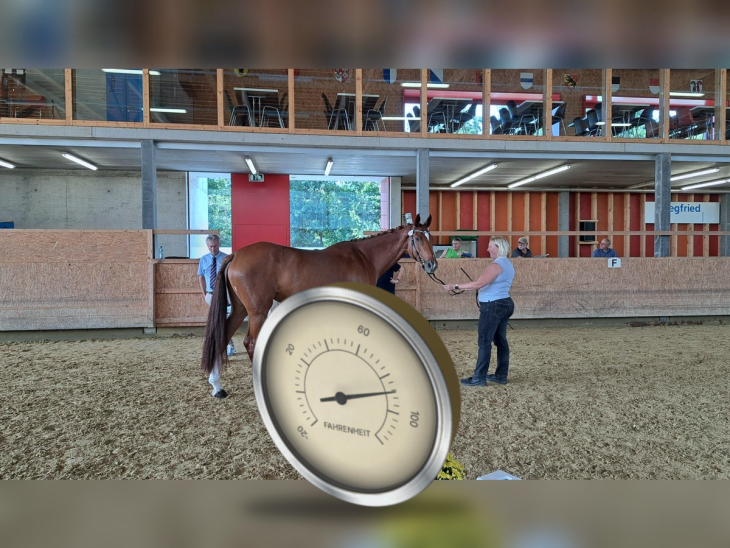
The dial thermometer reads °F 88
